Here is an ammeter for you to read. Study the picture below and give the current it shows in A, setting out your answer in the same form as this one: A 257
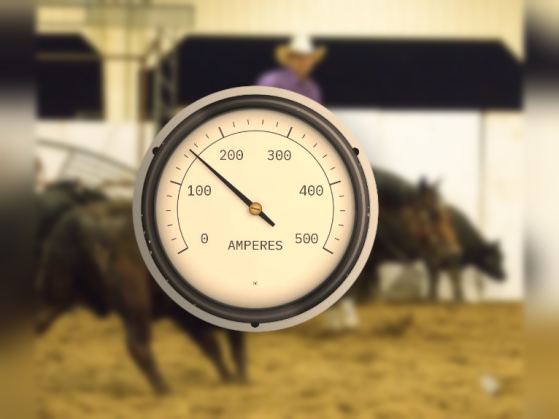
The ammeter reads A 150
